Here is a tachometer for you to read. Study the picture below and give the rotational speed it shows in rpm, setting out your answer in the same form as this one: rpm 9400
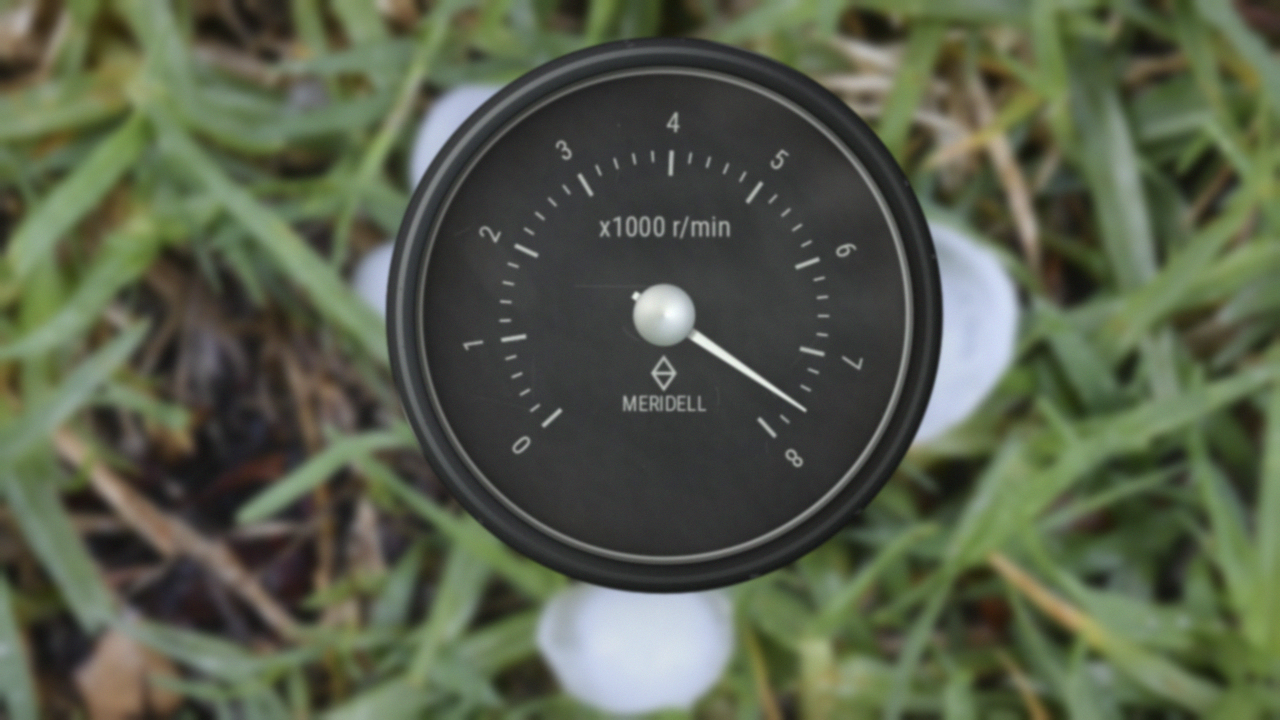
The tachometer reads rpm 7600
